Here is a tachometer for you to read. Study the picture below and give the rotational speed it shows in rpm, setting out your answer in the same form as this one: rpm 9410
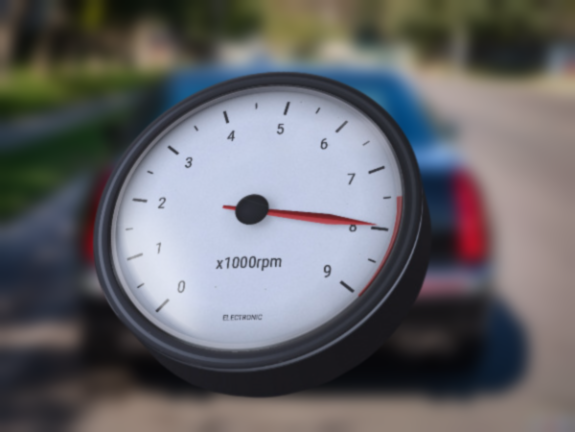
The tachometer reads rpm 8000
